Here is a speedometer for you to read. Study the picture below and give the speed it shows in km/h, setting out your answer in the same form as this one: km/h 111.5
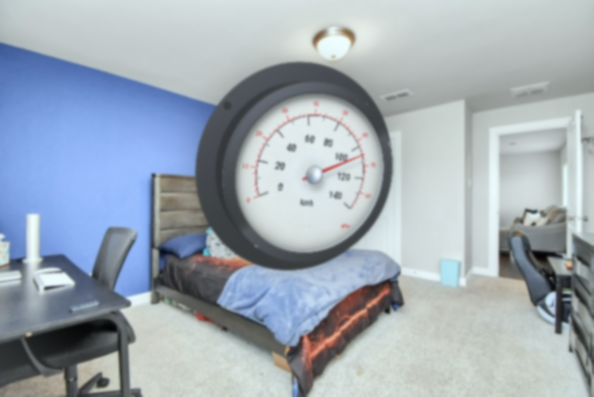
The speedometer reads km/h 105
